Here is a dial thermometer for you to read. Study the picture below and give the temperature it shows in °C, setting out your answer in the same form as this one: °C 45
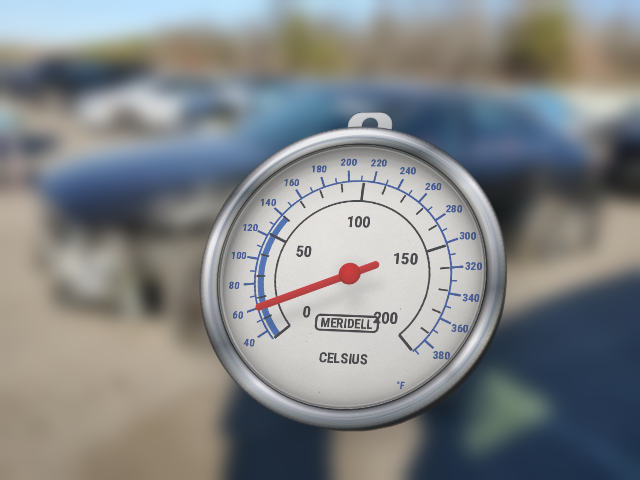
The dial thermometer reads °C 15
